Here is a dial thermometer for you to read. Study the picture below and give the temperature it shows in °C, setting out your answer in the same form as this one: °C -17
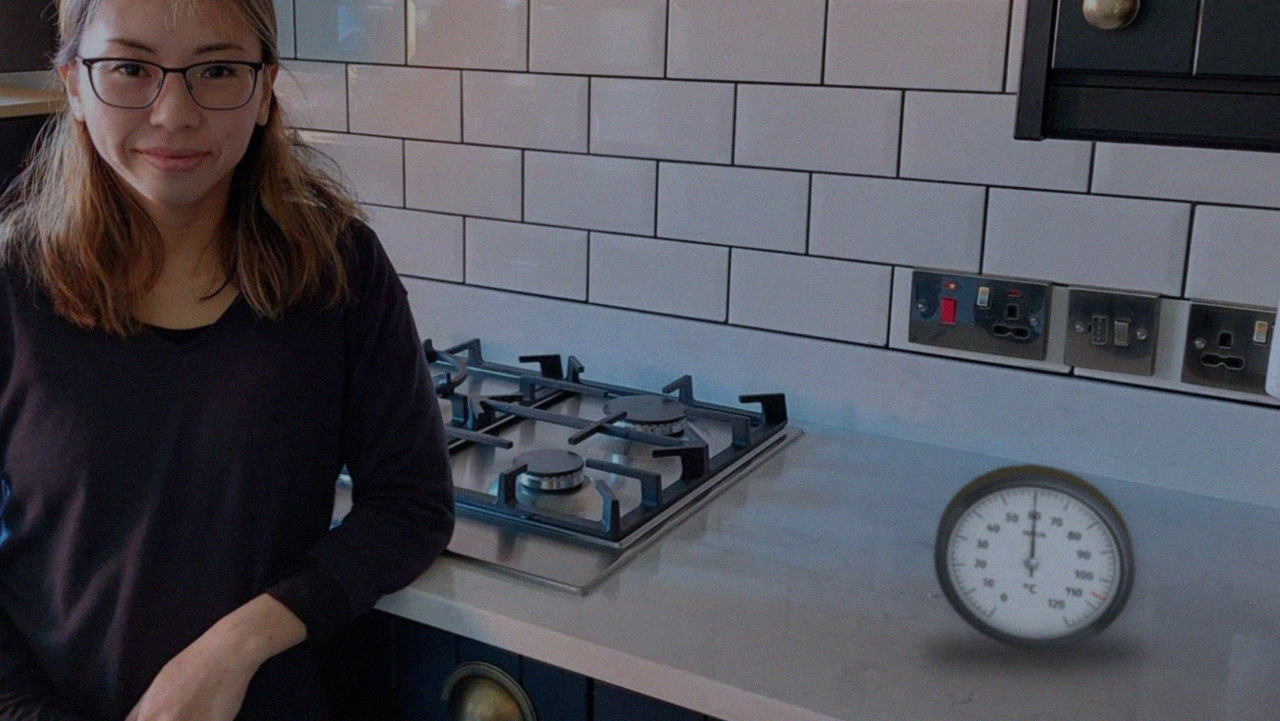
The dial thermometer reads °C 60
